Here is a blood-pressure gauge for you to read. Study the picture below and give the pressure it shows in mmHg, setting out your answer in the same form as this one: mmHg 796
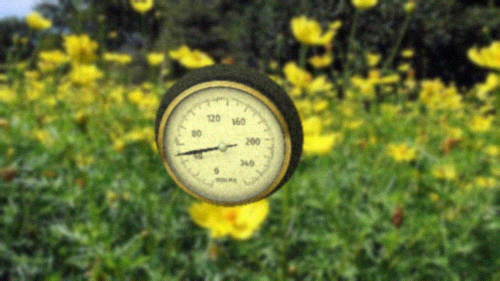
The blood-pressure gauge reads mmHg 50
